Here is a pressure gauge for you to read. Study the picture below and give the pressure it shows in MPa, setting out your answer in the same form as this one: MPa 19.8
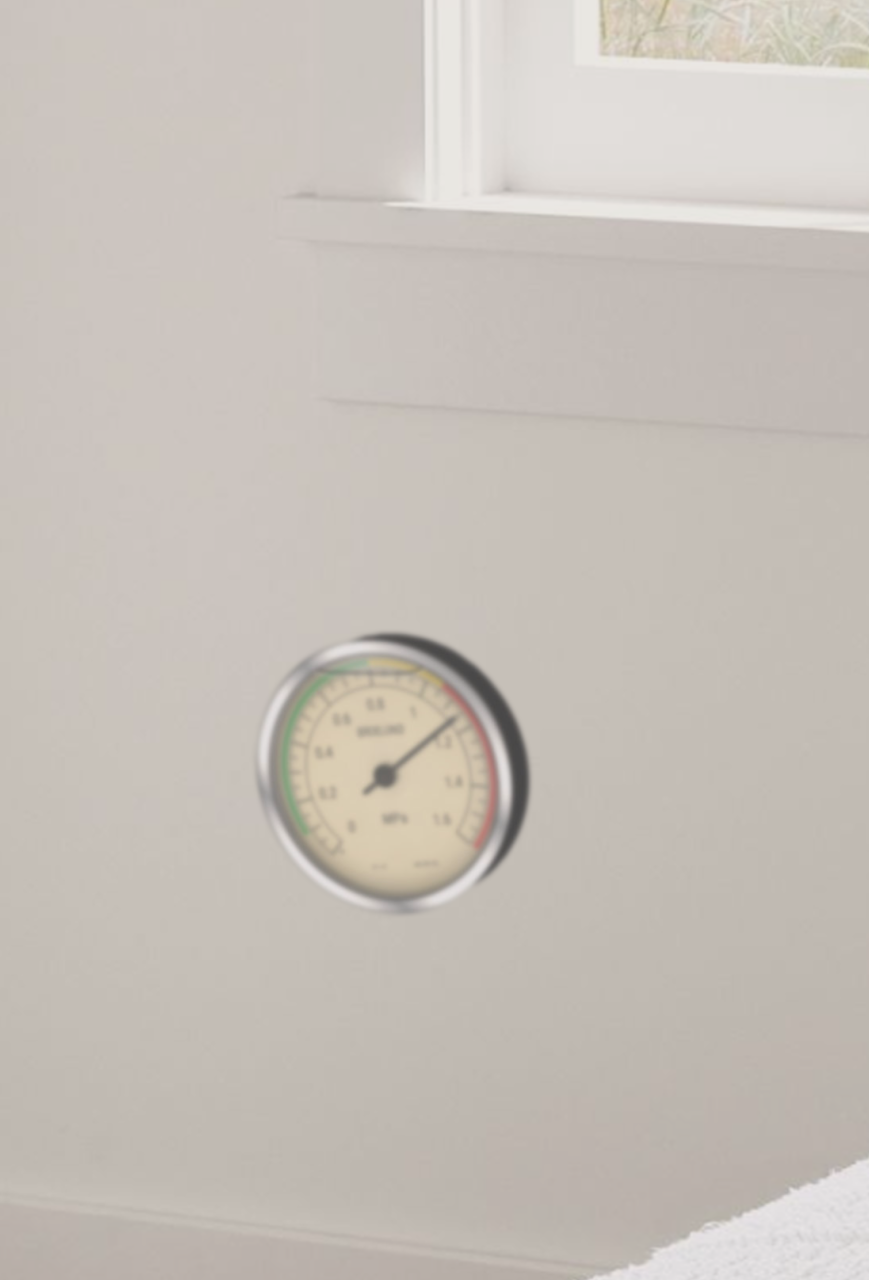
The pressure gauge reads MPa 1.15
